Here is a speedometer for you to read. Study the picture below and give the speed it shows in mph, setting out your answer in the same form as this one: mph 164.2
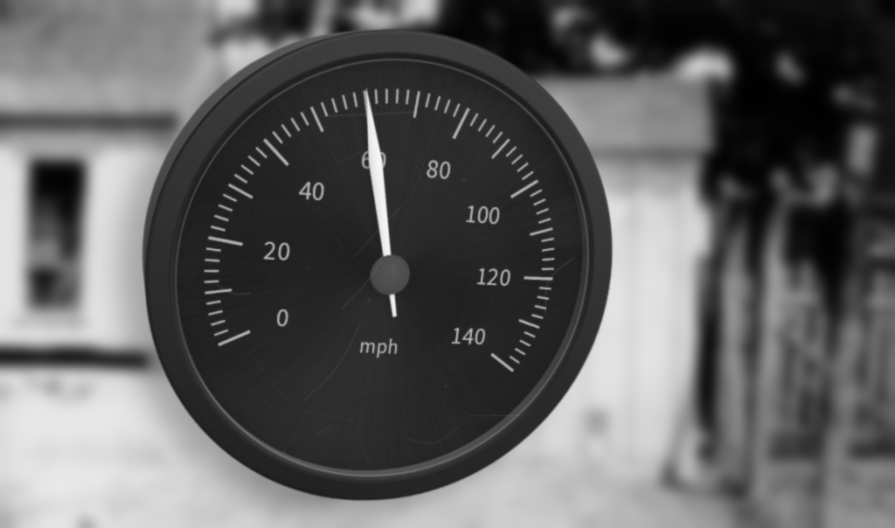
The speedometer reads mph 60
